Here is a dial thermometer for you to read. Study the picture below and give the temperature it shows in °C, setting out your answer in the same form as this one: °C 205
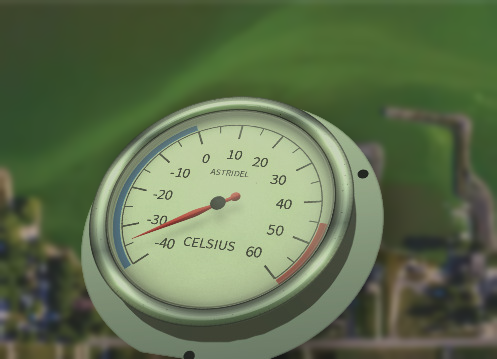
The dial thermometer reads °C -35
